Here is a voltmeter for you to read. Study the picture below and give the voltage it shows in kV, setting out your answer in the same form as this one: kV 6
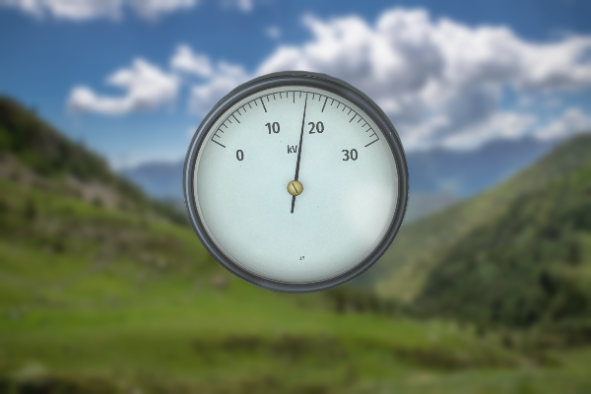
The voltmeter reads kV 17
